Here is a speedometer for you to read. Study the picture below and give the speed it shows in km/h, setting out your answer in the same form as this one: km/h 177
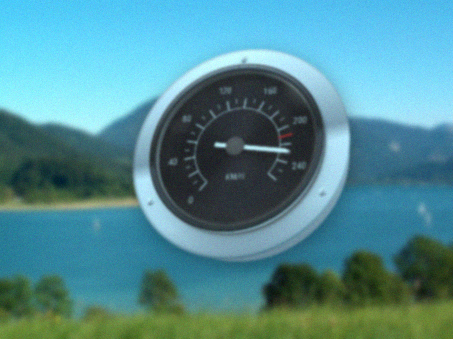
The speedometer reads km/h 230
